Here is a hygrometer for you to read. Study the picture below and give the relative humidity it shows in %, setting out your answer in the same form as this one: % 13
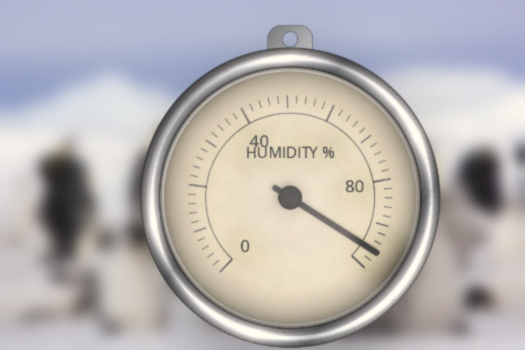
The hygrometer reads % 96
